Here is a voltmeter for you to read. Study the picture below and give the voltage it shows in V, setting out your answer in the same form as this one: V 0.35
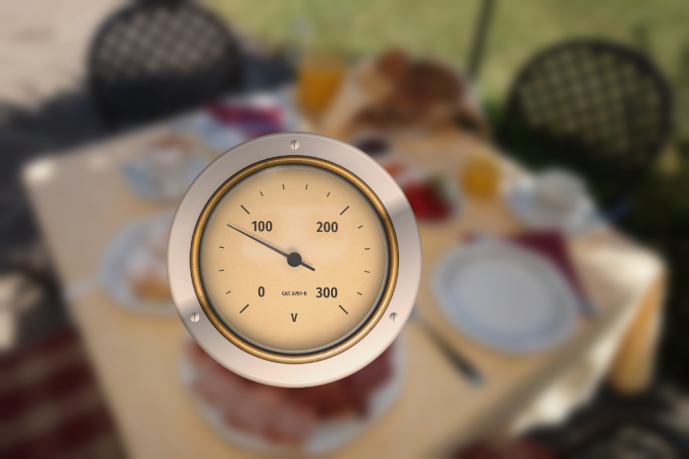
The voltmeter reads V 80
